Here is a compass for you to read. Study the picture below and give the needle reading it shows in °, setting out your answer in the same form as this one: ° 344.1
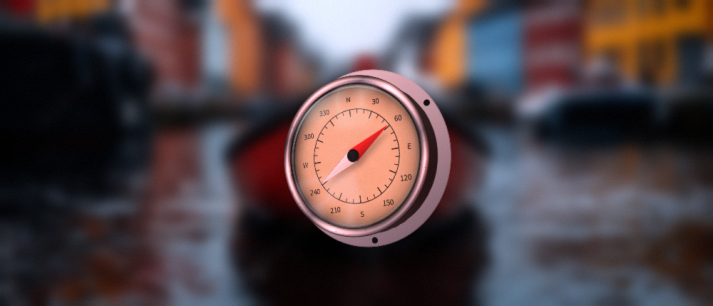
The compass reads ° 60
